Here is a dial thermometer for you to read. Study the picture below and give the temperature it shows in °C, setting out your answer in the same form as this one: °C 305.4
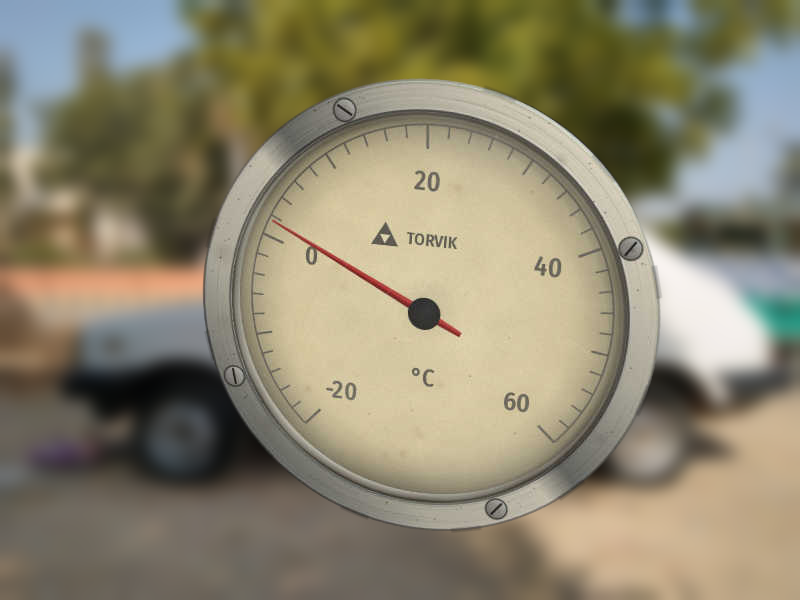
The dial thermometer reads °C 2
